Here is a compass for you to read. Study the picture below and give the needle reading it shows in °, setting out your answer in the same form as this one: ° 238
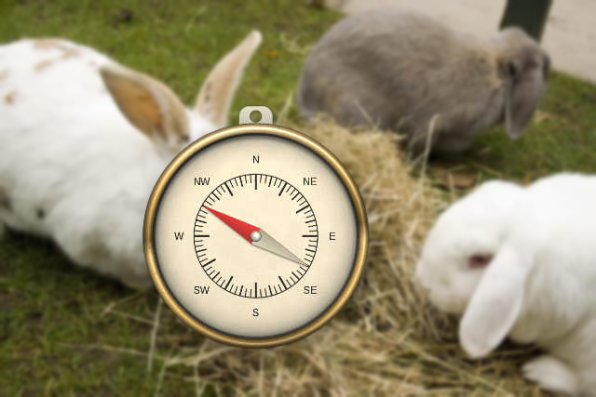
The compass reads ° 300
